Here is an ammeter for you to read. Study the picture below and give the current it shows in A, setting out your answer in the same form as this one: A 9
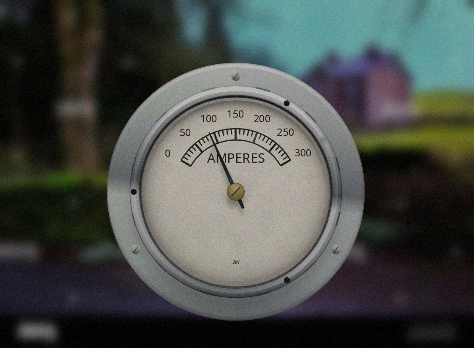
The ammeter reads A 90
